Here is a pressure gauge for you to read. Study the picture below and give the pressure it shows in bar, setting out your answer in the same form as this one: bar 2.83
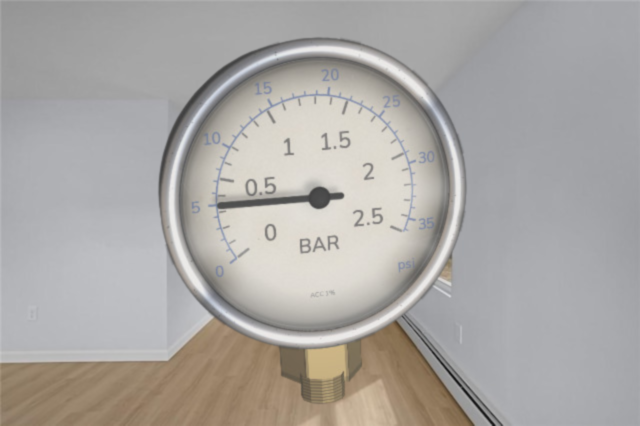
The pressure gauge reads bar 0.35
